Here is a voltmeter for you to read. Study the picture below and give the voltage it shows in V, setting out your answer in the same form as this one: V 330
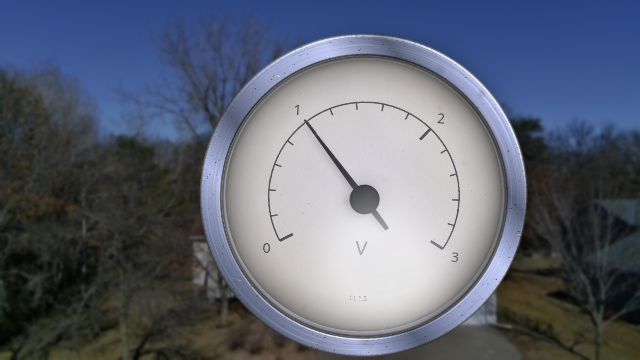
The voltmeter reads V 1
